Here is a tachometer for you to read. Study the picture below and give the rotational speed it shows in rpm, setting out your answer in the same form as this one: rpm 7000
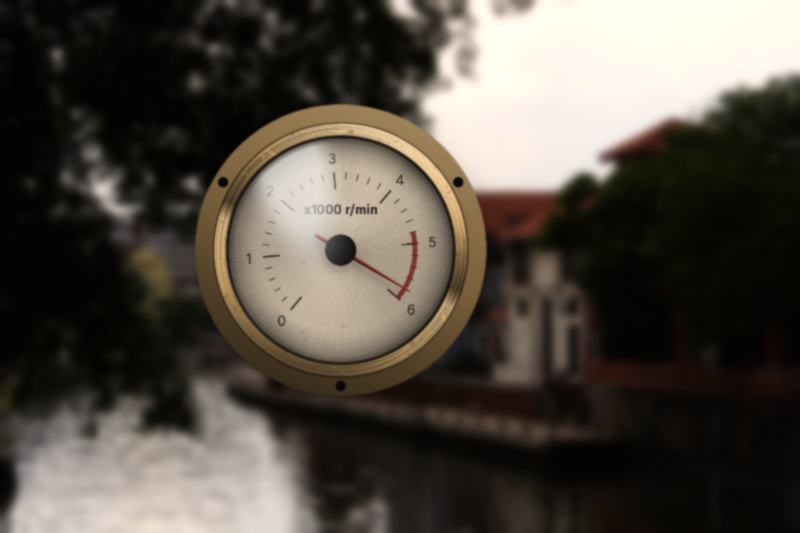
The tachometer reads rpm 5800
